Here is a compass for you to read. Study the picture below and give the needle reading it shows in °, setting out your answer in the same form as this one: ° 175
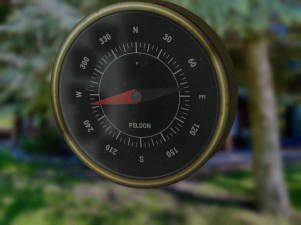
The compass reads ° 260
